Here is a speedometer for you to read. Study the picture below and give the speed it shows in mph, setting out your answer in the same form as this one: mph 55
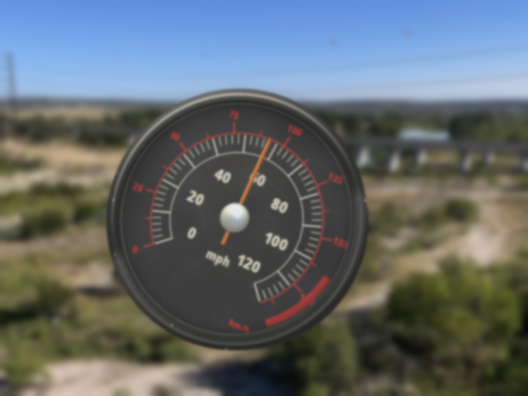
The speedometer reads mph 58
